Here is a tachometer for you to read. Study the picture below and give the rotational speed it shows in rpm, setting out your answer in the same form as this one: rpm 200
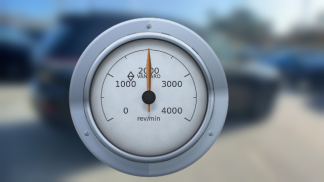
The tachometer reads rpm 2000
